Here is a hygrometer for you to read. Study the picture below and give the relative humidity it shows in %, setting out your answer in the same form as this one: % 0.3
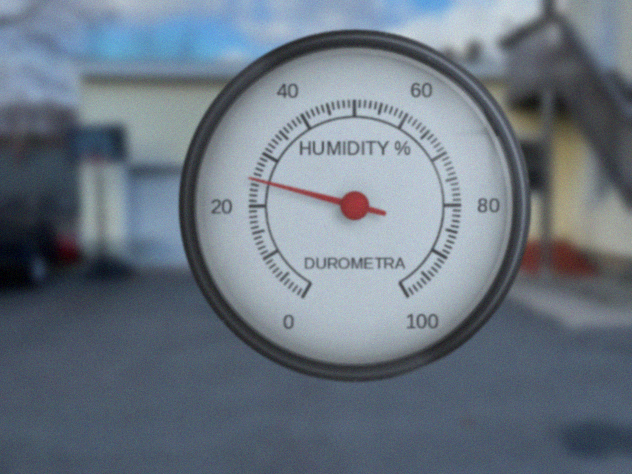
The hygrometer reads % 25
